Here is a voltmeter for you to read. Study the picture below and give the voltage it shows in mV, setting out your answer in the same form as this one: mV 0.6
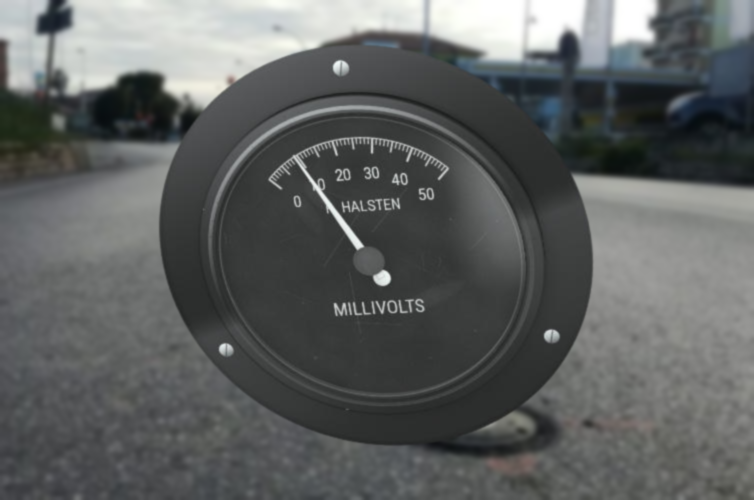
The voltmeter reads mV 10
